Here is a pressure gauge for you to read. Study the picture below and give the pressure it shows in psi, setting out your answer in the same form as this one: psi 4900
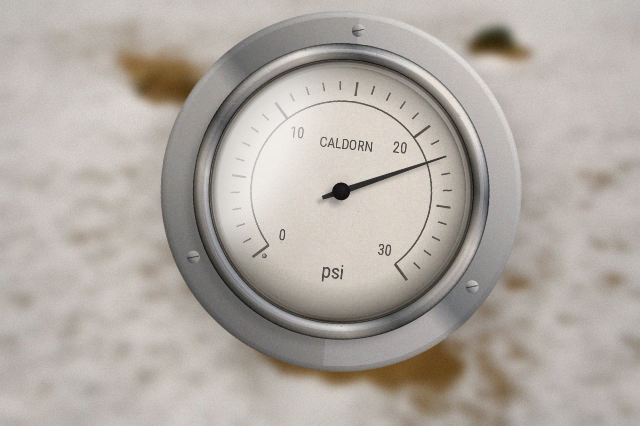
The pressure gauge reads psi 22
